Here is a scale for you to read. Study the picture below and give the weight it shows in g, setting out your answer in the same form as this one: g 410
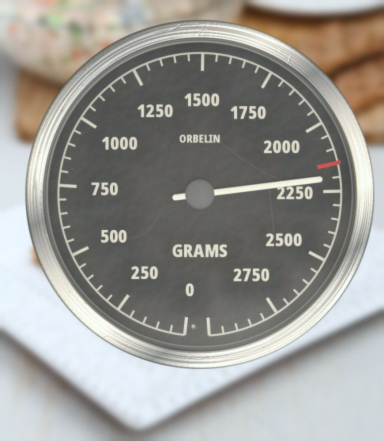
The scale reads g 2200
